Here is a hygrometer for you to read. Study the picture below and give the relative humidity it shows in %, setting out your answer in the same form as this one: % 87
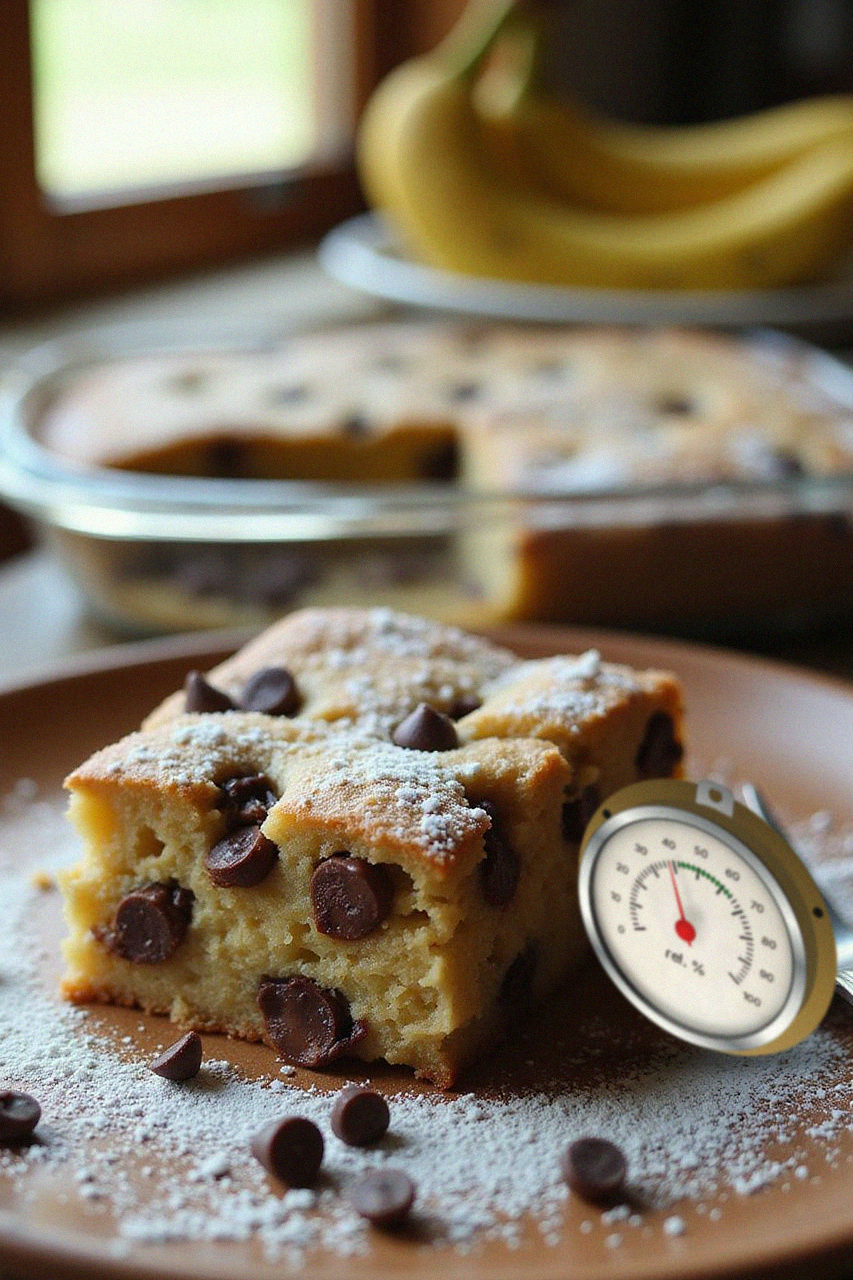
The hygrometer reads % 40
